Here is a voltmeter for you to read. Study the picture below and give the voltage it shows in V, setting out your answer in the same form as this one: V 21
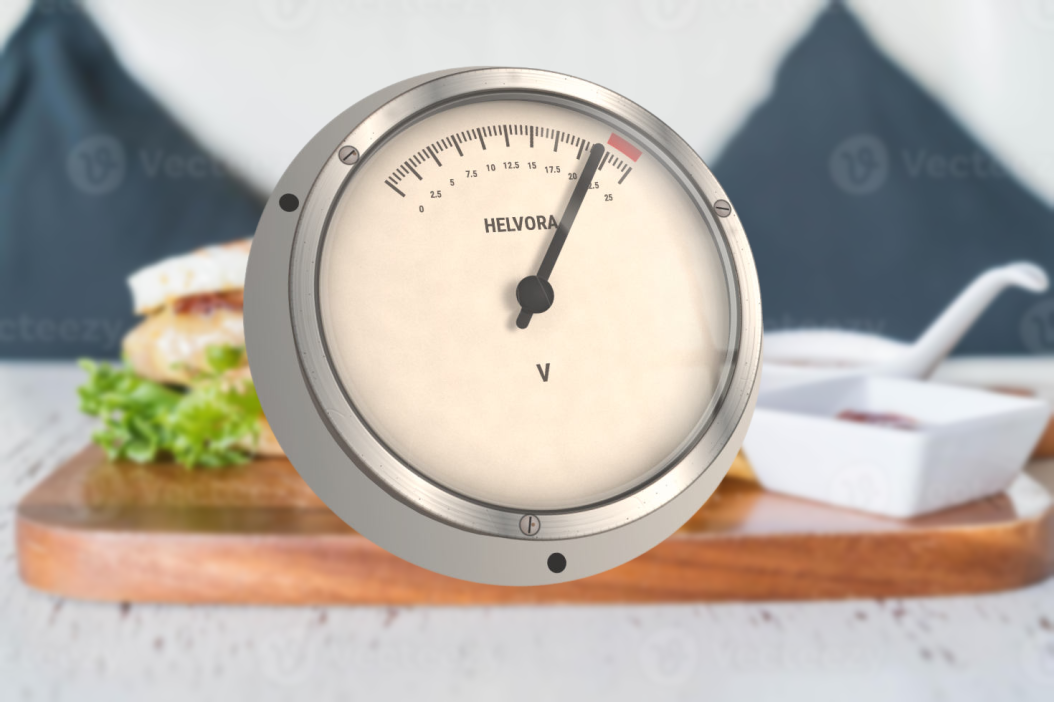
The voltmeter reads V 21.5
